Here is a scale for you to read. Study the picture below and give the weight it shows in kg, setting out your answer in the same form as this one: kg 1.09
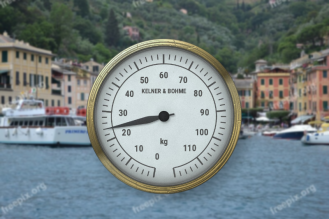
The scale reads kg 24
